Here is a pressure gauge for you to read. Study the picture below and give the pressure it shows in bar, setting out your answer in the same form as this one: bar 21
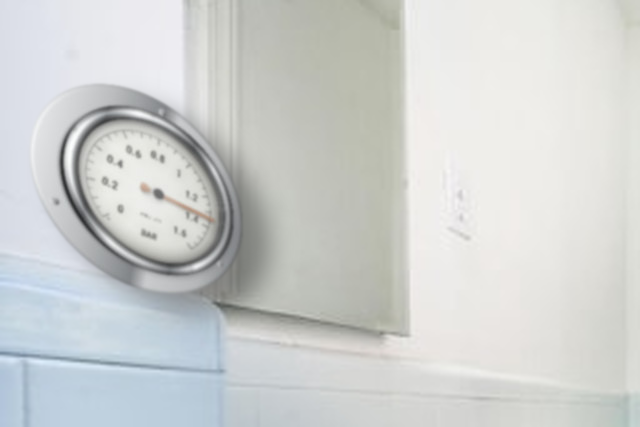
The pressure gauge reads bar 1.35
